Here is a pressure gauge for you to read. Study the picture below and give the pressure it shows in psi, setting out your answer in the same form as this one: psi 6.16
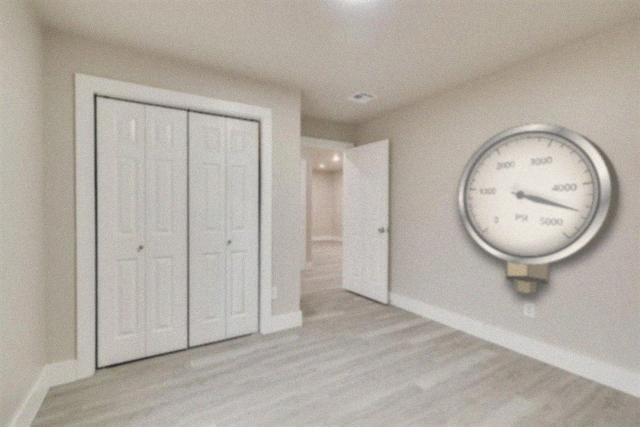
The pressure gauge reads psi 4500
